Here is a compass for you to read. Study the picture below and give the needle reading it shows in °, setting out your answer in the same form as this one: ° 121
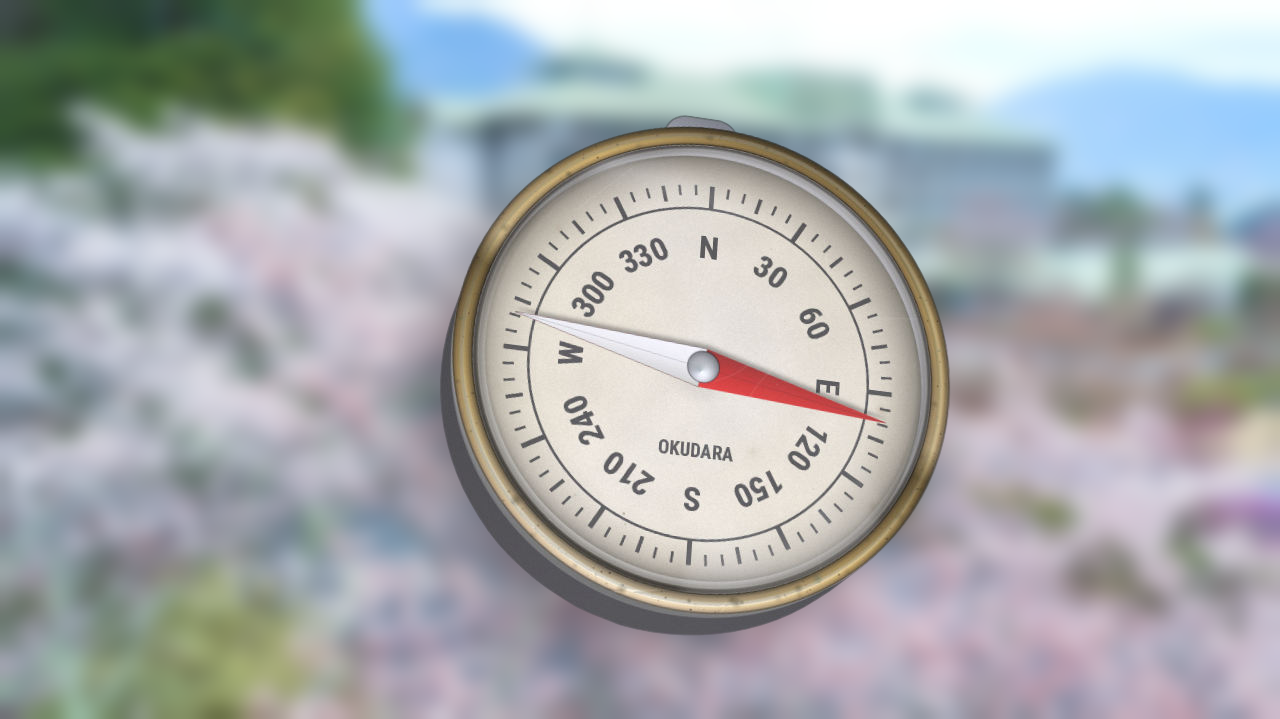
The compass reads ° 100
